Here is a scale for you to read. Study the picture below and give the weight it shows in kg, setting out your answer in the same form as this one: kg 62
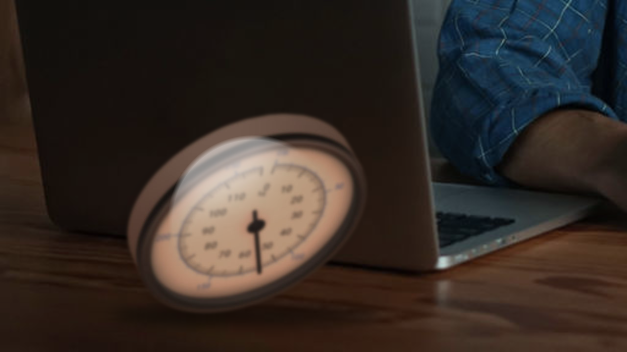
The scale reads kg 55
